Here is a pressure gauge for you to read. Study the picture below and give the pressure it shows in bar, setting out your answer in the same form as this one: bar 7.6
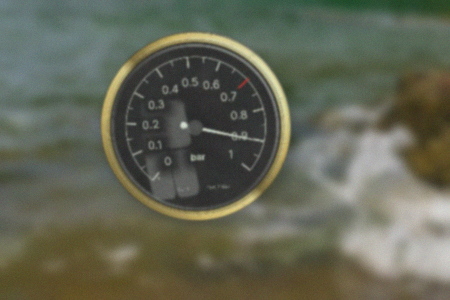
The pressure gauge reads bar 0.9
